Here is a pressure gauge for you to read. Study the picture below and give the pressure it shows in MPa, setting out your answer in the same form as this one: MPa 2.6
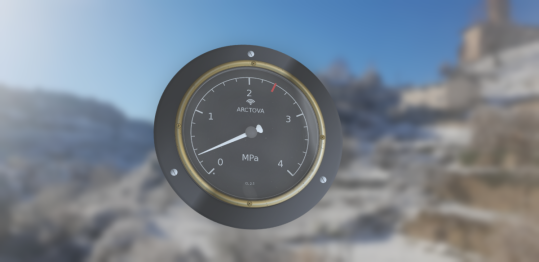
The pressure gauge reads MPa 0.3
